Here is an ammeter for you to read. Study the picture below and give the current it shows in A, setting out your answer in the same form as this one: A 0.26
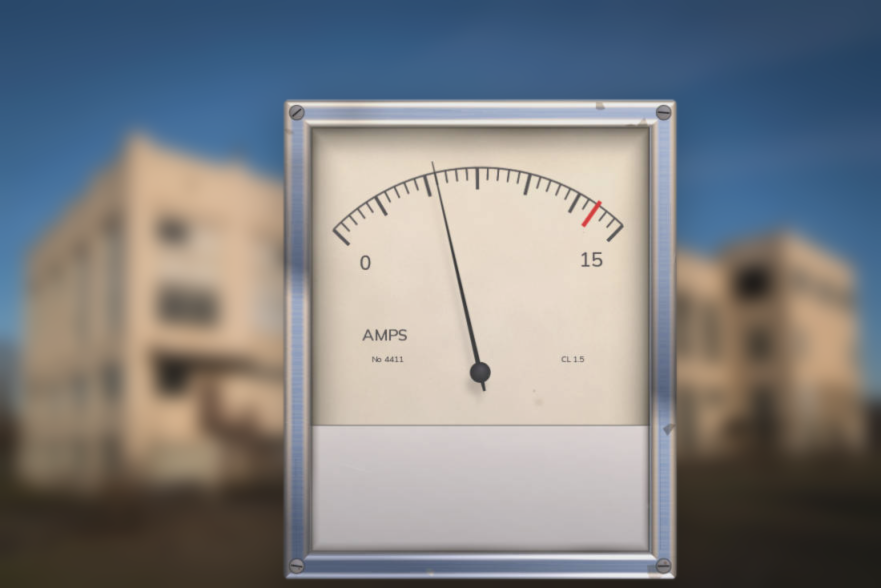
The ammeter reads A 5.5
